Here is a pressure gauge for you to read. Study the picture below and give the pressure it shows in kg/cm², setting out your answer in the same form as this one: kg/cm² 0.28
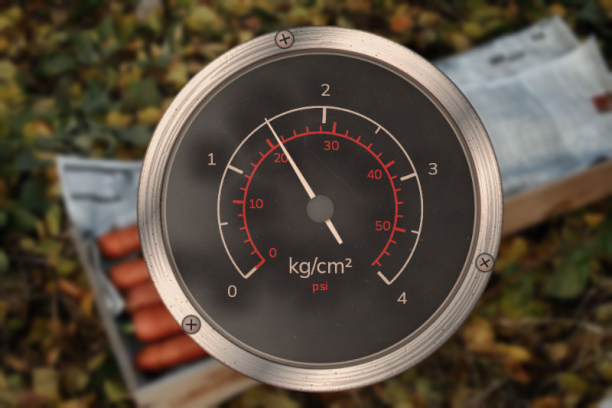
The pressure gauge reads kg/cm² 1.5
